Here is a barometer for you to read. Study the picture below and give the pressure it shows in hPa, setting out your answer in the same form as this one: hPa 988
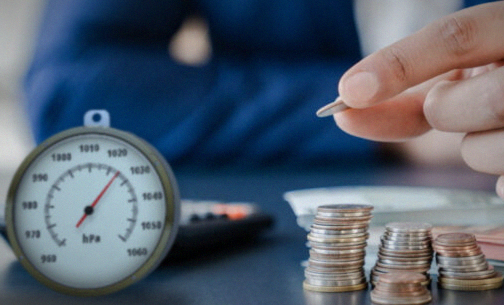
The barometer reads hPa 1025
